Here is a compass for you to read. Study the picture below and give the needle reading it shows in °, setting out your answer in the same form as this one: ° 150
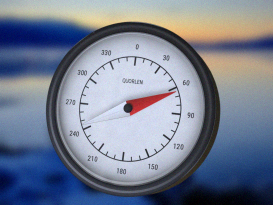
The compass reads ° 65
